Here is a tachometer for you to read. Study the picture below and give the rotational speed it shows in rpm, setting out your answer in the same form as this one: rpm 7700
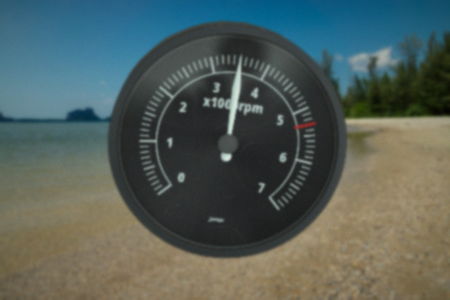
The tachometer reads rpm 3500
